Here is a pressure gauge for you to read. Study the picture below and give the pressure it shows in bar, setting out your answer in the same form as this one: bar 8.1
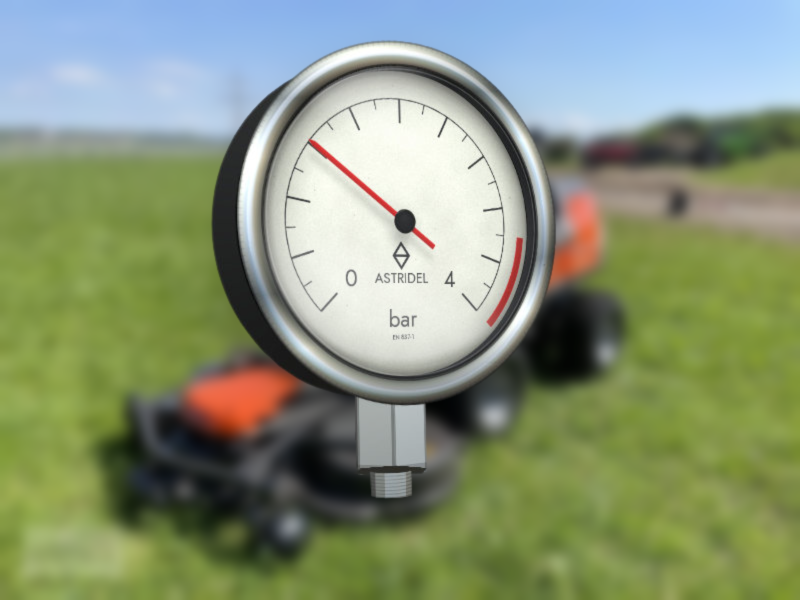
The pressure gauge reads bar 1.2
